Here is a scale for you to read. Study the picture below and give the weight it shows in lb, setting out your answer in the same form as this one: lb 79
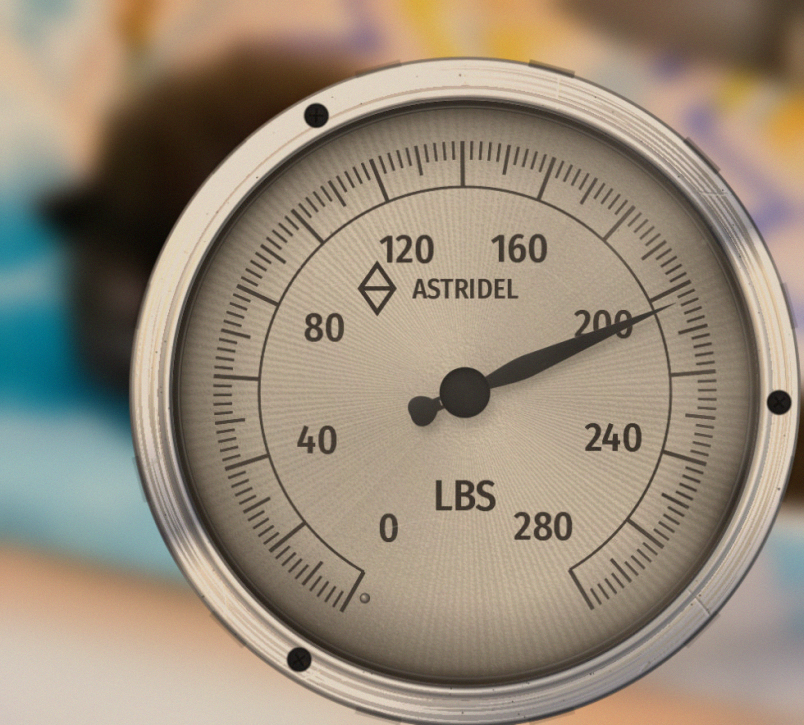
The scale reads lb 203
